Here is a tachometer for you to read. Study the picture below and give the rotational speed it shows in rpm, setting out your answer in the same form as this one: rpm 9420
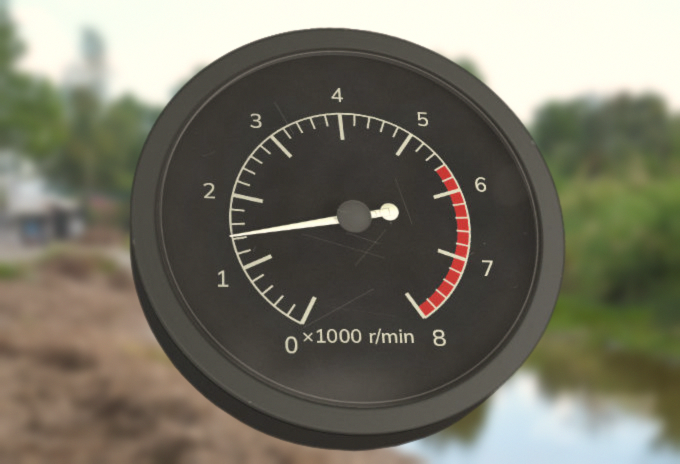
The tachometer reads rpm 1400
